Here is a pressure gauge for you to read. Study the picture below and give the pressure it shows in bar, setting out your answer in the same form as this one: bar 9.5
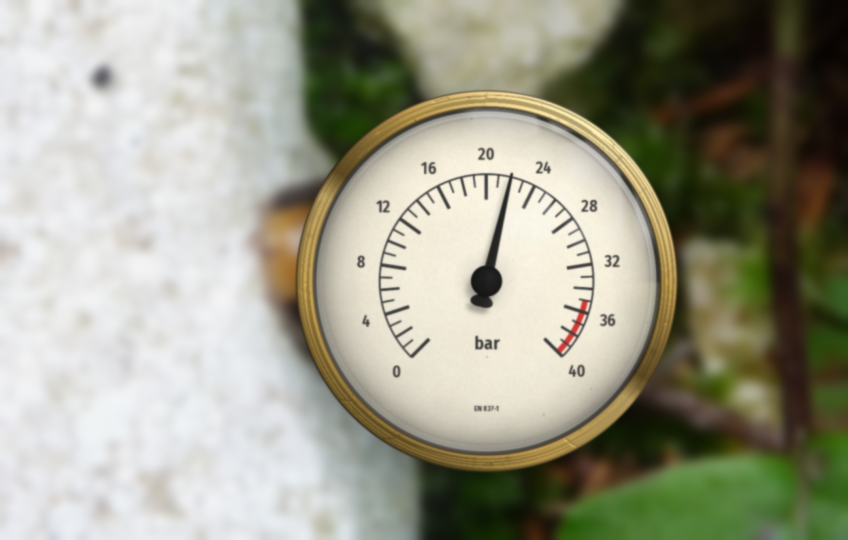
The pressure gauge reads bar 22
